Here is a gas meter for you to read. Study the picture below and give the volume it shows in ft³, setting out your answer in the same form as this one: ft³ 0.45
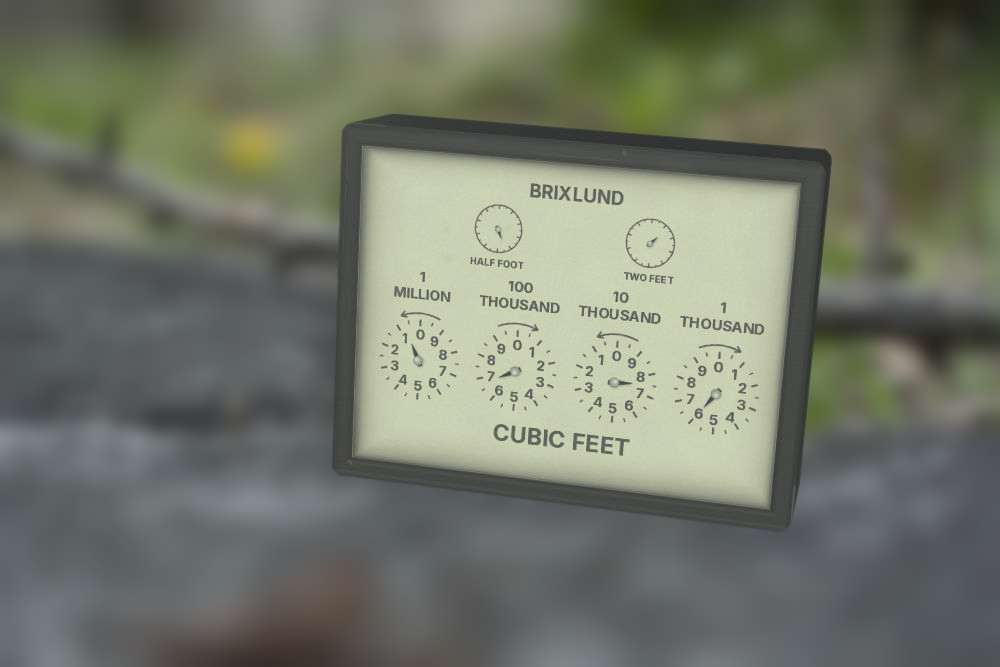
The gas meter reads ft³ 67600
